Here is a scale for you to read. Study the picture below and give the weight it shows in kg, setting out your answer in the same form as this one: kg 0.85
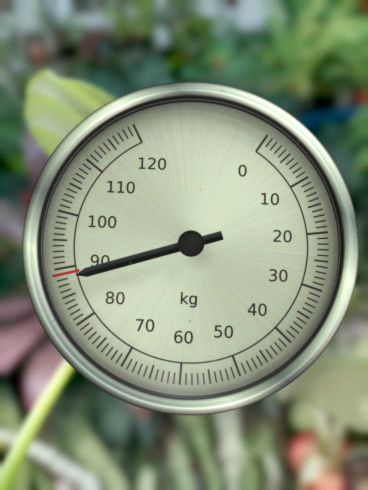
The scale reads kg 88
